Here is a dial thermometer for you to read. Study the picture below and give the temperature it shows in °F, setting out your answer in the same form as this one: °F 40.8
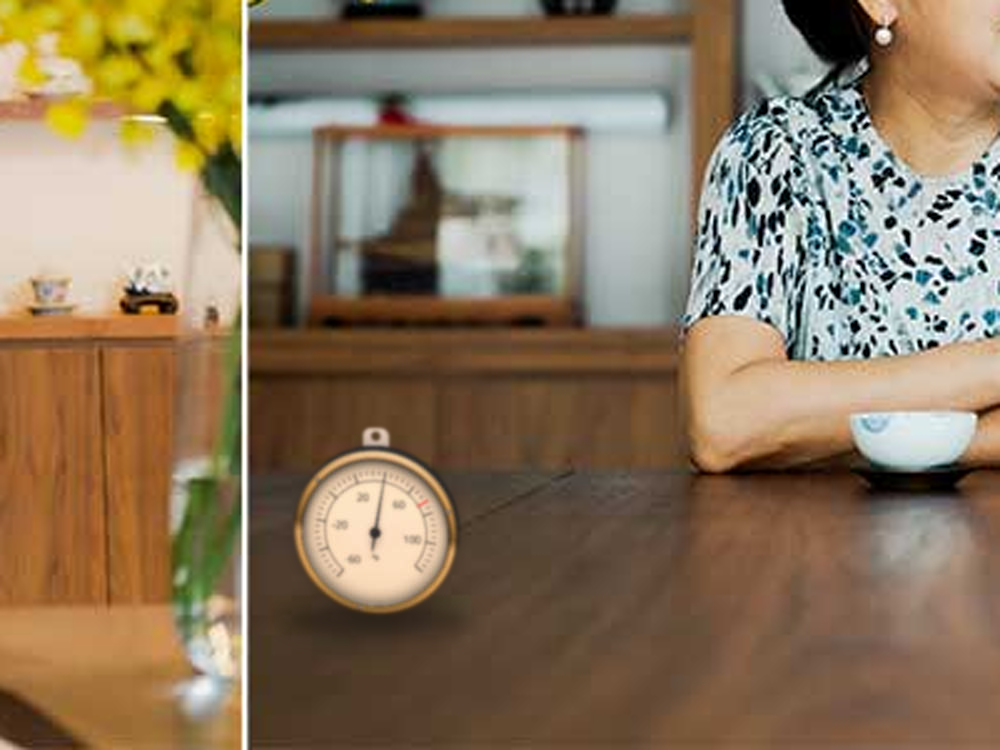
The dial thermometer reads °F 40
